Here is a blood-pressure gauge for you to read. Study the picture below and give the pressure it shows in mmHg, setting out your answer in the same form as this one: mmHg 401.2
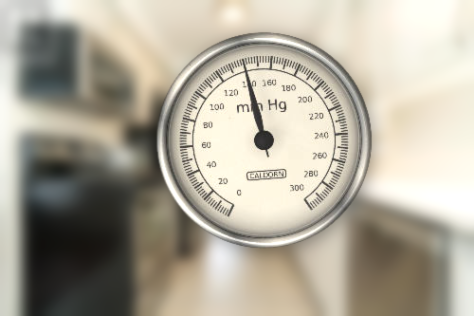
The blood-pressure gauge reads mmHg 140
